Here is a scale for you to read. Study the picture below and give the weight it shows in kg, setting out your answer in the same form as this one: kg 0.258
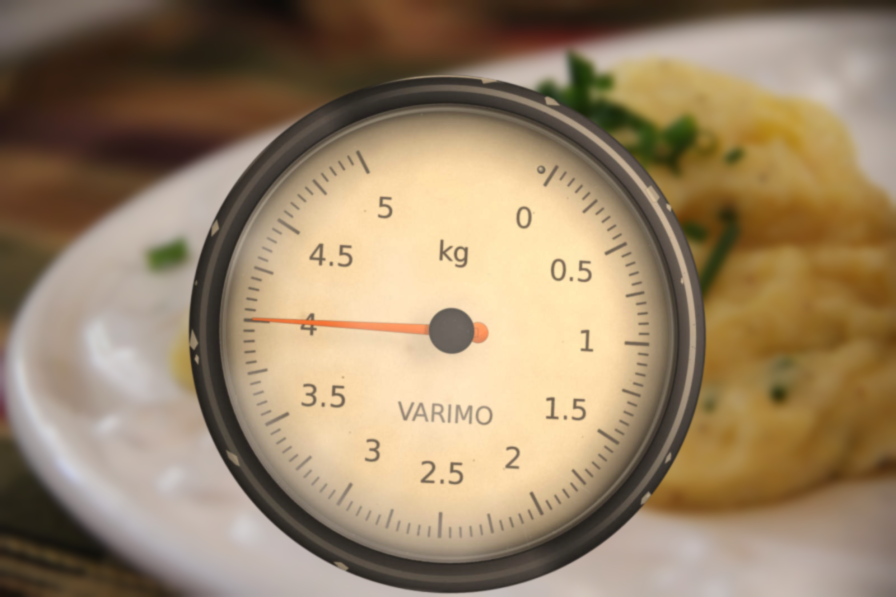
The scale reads kg 4
